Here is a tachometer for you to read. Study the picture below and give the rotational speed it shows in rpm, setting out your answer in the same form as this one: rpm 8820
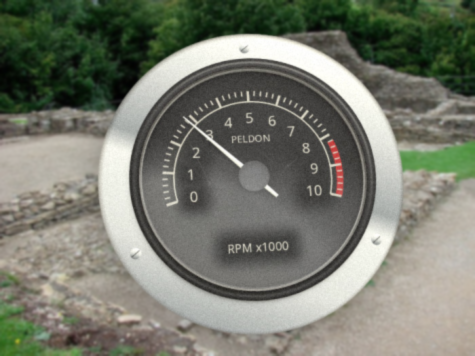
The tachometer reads rpm 2800
